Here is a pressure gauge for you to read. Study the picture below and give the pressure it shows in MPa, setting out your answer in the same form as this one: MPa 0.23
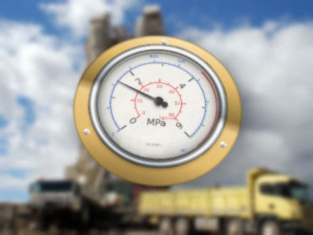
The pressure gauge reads MPa 1.5
